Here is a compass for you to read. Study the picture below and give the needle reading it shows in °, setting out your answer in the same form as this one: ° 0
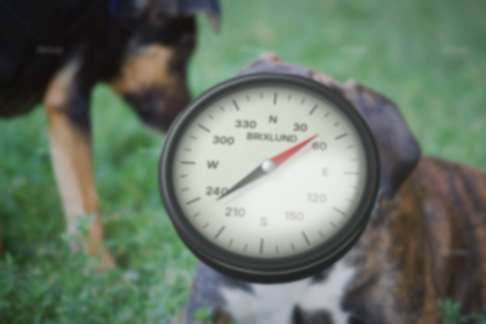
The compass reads ° 50
